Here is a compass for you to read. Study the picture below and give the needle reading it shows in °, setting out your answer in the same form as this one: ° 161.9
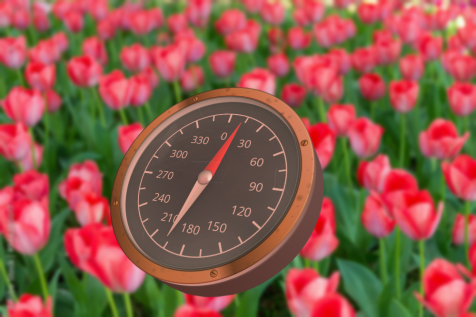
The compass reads ° 15
